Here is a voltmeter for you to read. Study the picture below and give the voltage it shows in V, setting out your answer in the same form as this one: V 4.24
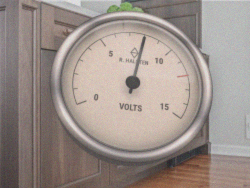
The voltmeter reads V 8
